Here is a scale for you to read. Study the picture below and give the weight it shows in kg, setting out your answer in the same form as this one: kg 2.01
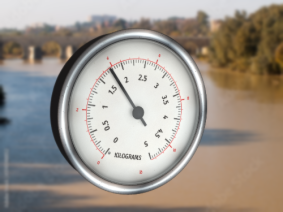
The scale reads kg 1.75
